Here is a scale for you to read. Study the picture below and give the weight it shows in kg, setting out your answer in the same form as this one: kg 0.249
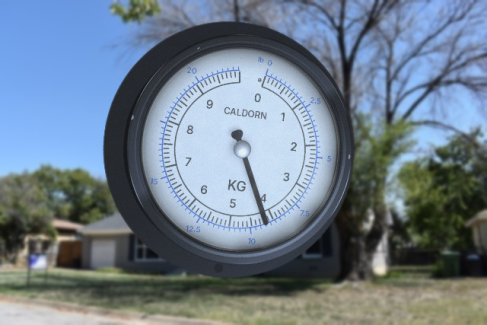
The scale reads kg 4.2
